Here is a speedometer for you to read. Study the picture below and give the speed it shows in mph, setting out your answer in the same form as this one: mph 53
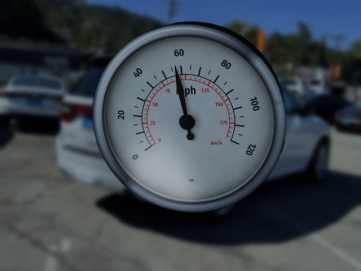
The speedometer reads mph 57.5
